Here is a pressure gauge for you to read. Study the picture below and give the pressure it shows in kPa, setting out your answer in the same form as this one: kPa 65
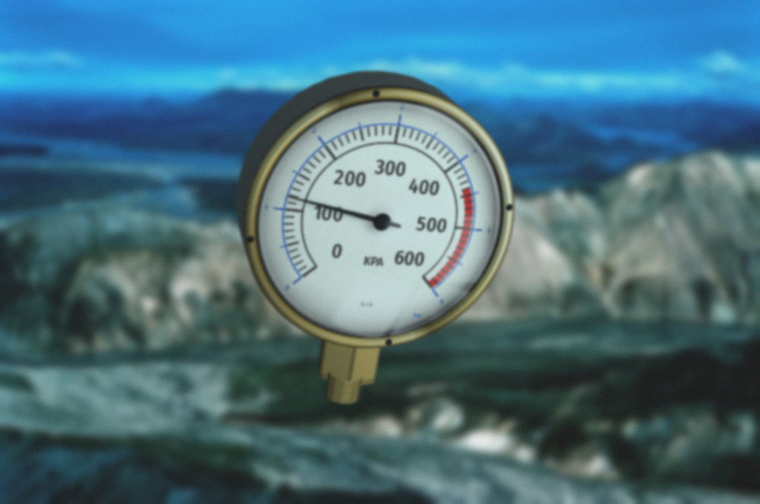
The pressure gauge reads kPa 120
